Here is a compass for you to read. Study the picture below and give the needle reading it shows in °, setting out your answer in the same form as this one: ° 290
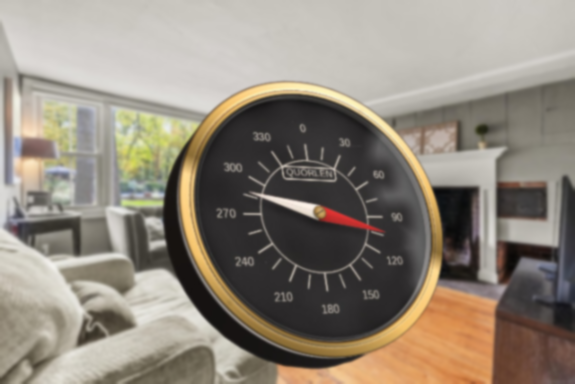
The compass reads ° 105
